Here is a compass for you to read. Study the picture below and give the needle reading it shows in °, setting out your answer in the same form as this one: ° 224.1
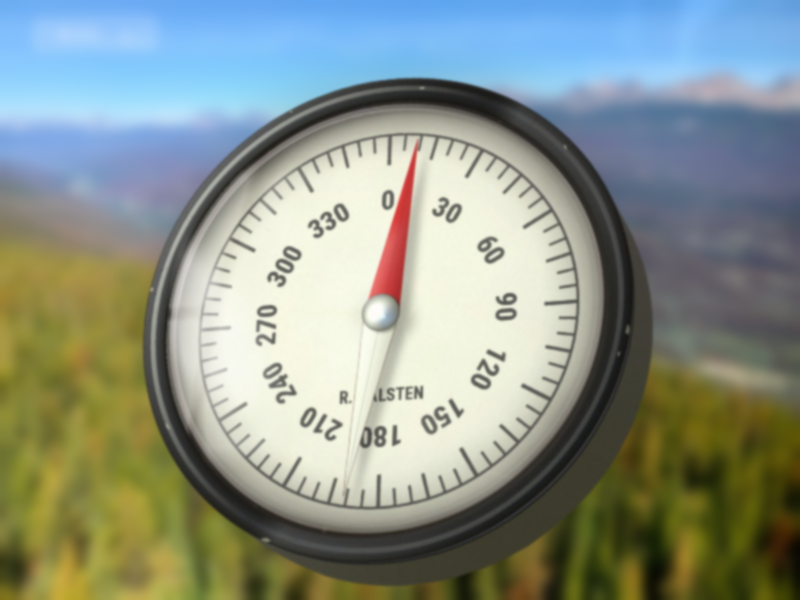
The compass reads ° 10
